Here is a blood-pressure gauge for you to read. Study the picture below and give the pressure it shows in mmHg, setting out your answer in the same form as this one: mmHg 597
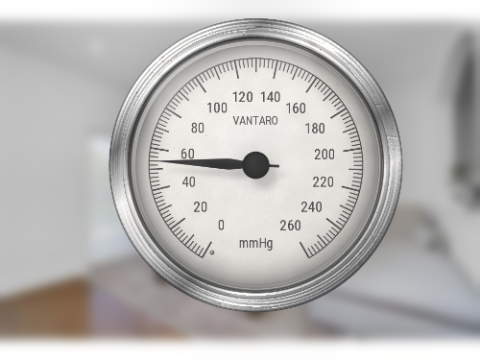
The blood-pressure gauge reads mmHg 54
